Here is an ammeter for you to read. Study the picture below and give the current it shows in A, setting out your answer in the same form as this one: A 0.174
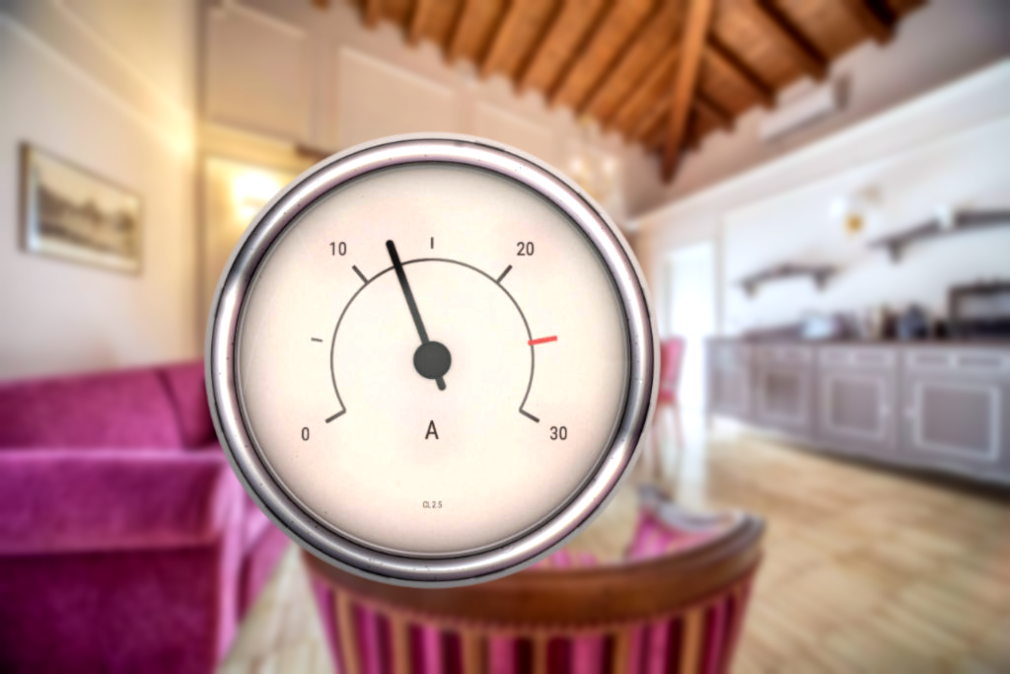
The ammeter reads A 12.5
